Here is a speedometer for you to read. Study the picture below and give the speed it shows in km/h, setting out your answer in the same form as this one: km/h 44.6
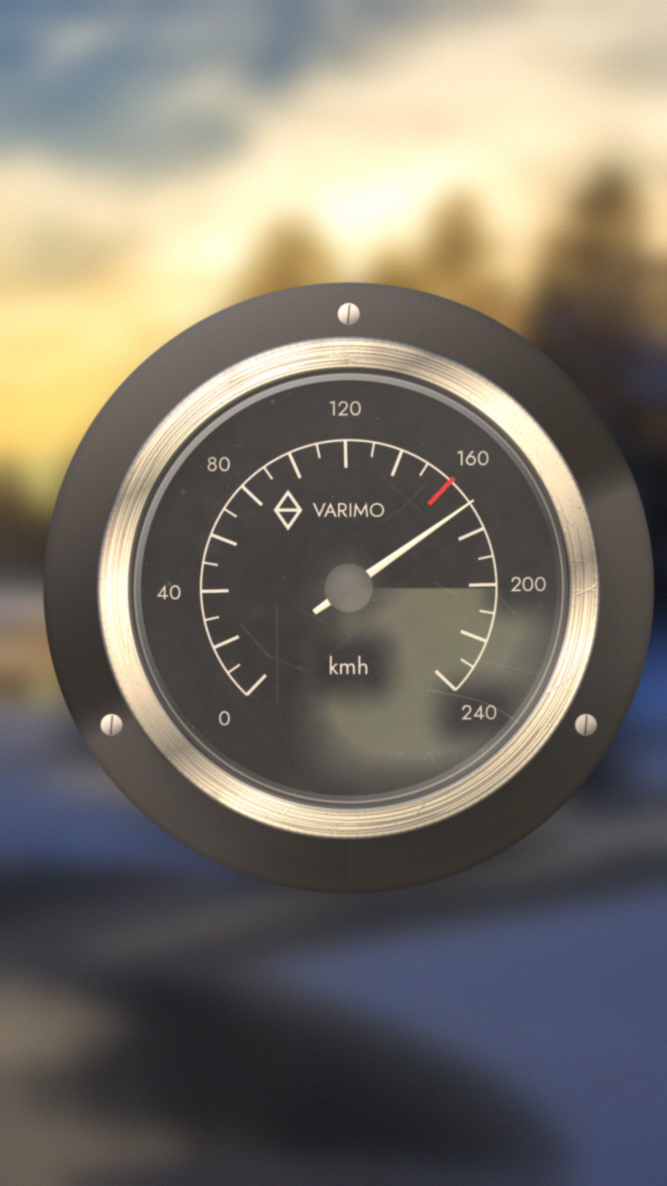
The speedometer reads km/h 170
